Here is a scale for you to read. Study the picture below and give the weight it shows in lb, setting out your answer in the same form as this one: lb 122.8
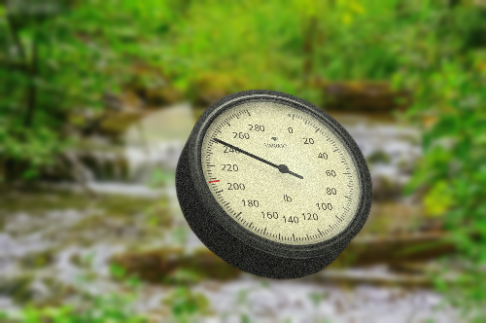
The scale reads lb 240
